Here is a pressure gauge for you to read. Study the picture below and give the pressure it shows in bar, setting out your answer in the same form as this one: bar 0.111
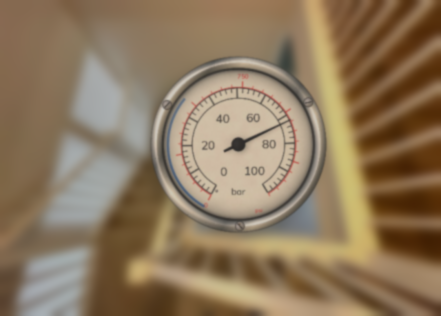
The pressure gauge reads bar 72
